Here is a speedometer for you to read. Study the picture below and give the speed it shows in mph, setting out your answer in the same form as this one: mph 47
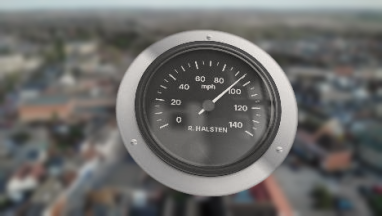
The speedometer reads mph 95
